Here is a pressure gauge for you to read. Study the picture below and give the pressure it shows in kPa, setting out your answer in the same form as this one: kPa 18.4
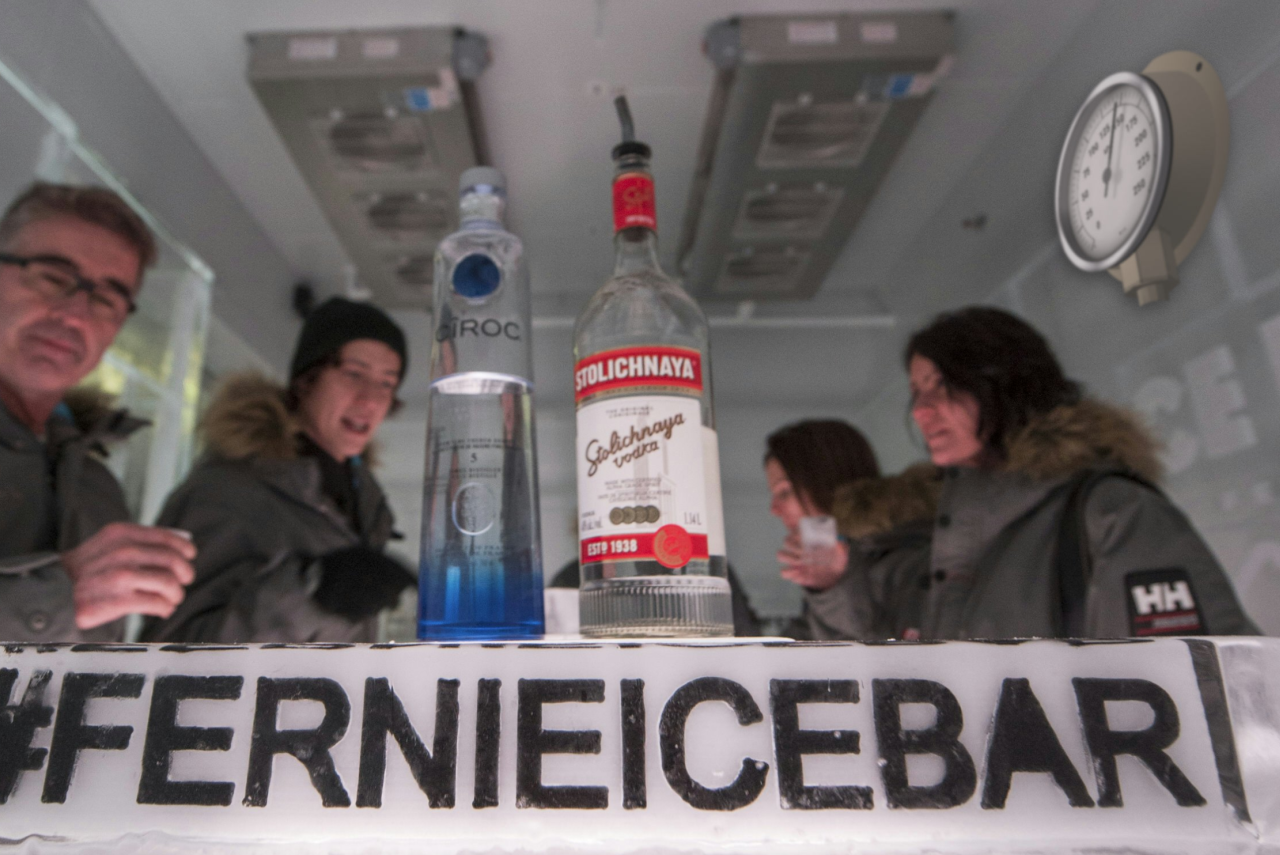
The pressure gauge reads kPa 150
